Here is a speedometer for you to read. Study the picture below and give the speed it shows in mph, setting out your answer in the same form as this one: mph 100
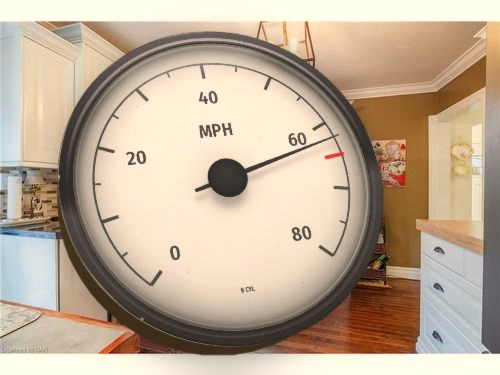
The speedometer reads mph 62.5
